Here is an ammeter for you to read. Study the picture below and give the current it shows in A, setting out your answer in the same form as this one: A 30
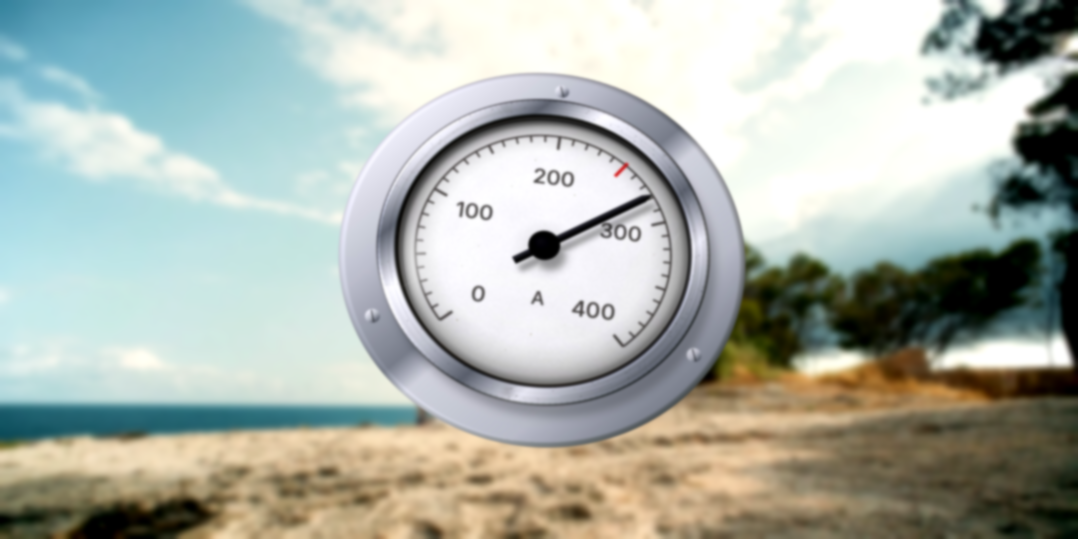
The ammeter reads A 280
